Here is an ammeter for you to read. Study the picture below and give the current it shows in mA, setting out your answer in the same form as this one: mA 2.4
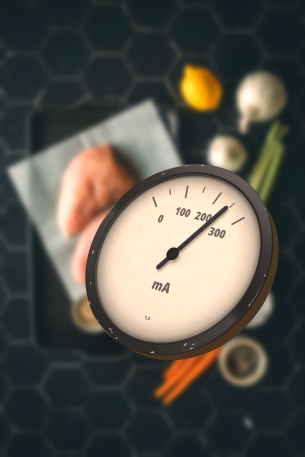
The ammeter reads mA 250
